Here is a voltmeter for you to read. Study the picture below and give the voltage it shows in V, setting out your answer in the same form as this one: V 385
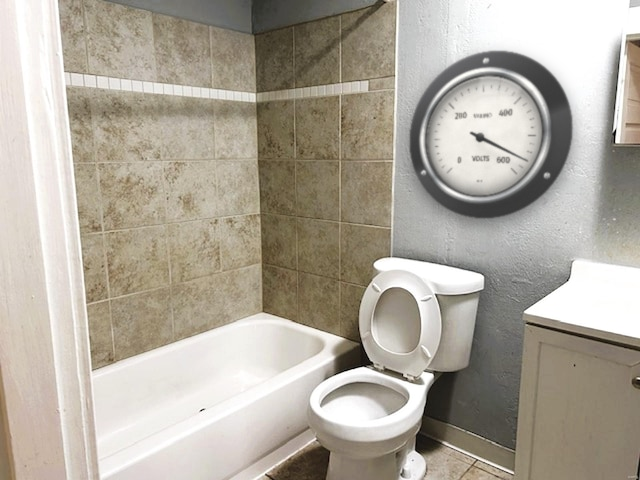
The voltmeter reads V 560
